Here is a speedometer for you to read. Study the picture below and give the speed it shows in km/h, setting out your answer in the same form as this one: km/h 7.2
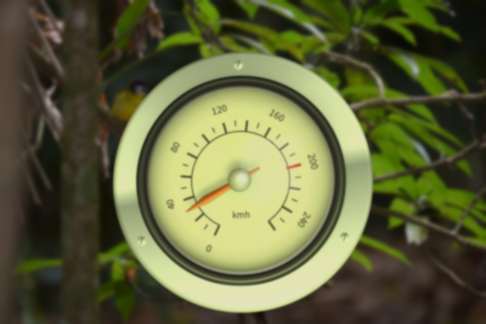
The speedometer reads km/h 30
